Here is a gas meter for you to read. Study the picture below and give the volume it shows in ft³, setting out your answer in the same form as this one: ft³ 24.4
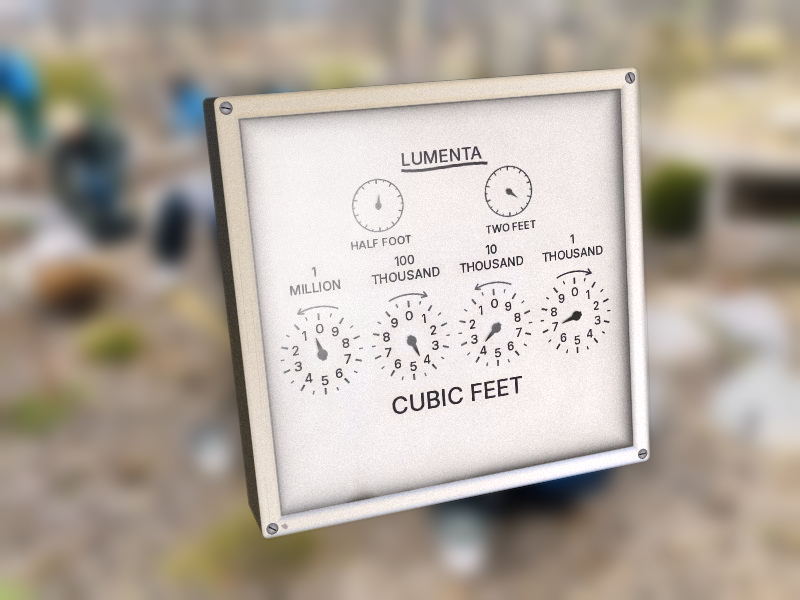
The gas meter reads ft³ 43700
